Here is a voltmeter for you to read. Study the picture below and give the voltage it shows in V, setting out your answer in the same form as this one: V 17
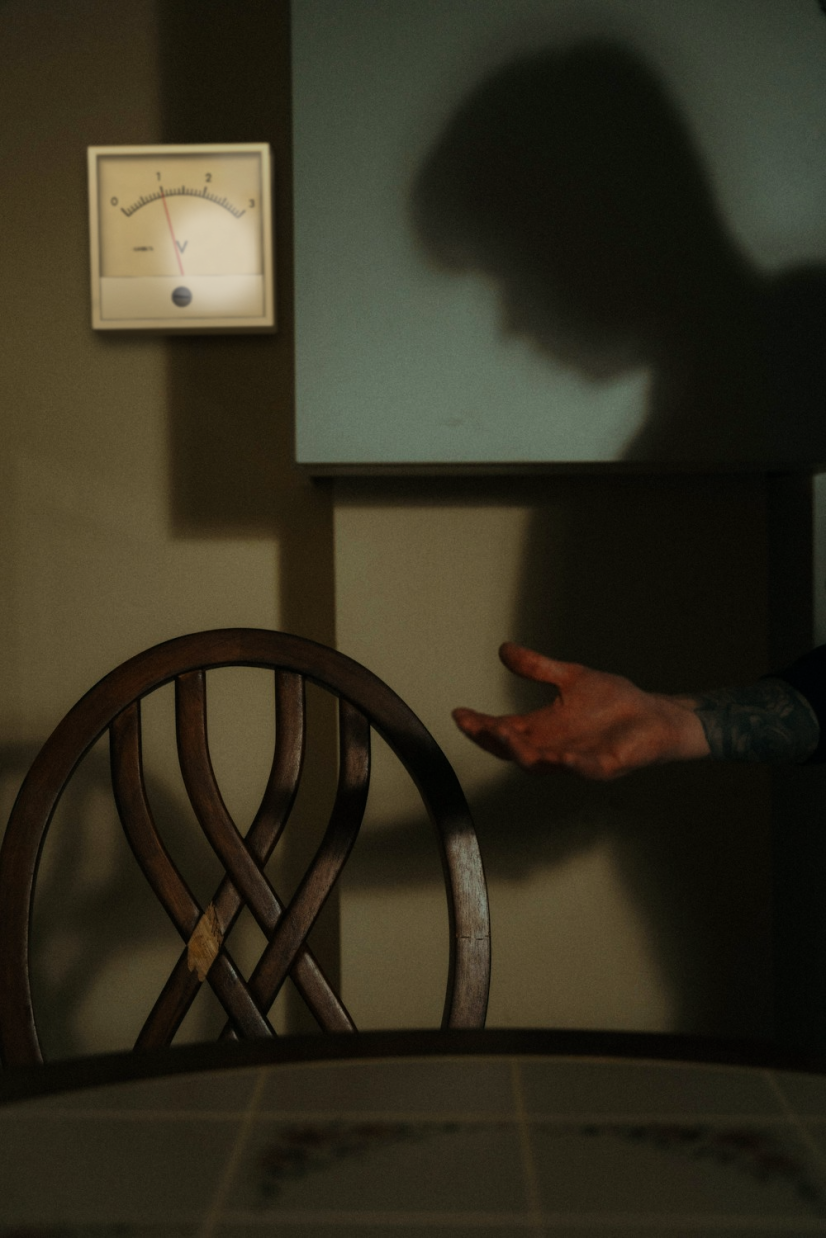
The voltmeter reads V 1
